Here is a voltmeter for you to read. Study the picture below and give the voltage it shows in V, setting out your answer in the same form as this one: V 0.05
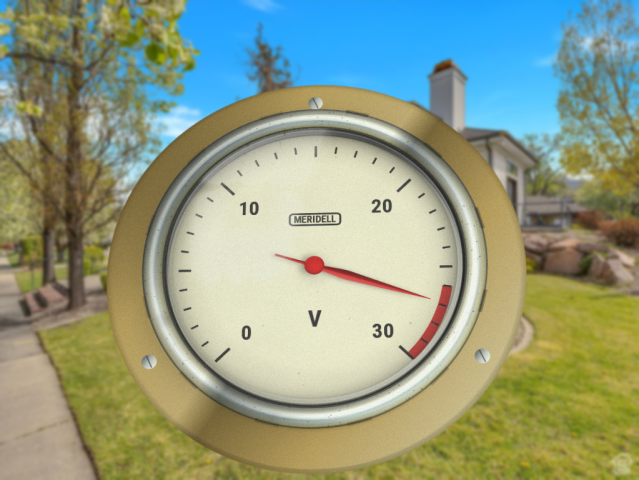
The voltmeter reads V 27
